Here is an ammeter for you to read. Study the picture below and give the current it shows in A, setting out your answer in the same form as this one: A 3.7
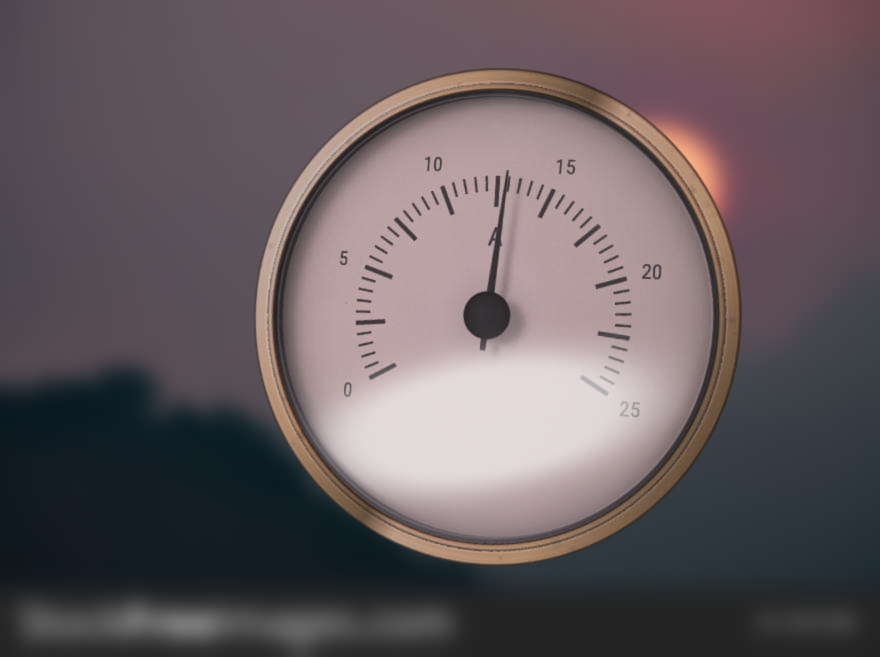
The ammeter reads A 13
